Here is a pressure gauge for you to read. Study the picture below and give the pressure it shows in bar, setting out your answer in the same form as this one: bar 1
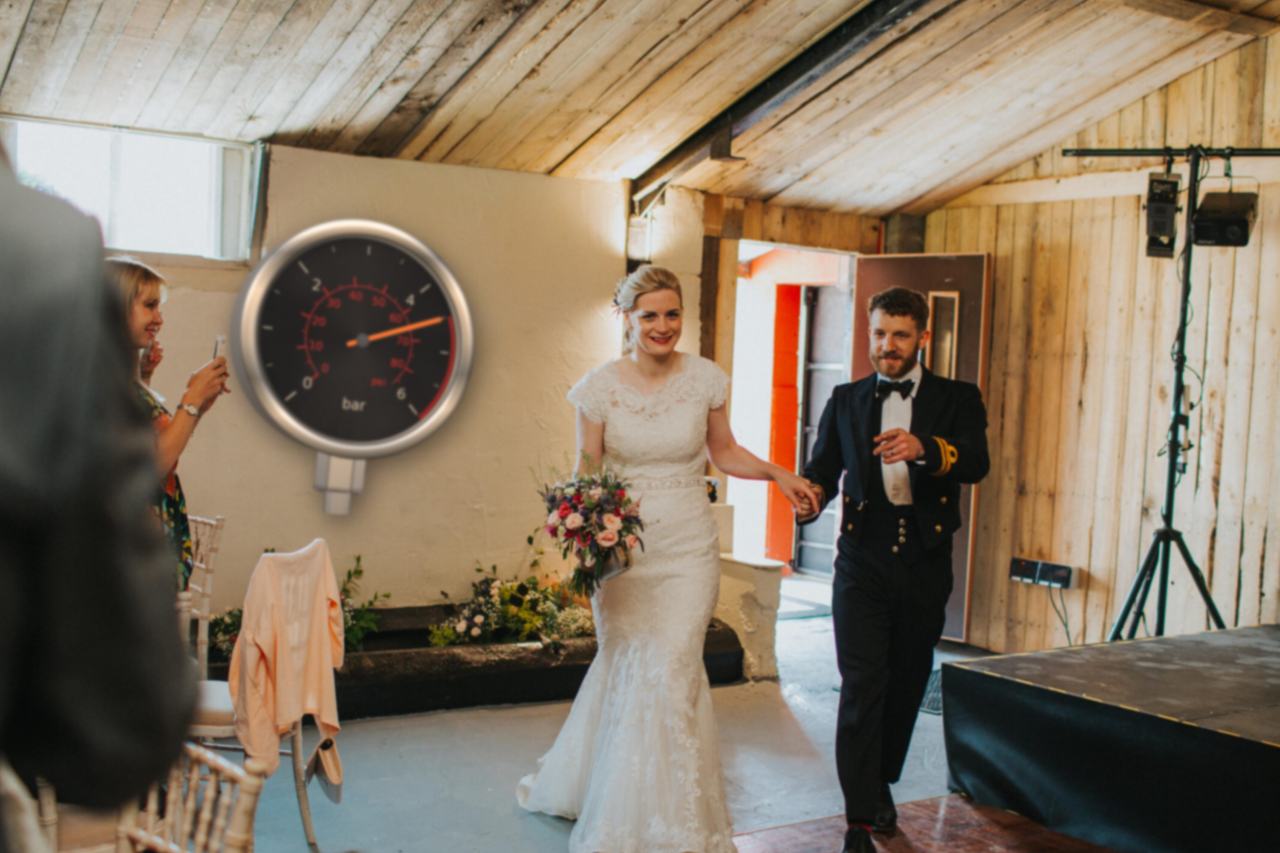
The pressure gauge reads bar 4.5
